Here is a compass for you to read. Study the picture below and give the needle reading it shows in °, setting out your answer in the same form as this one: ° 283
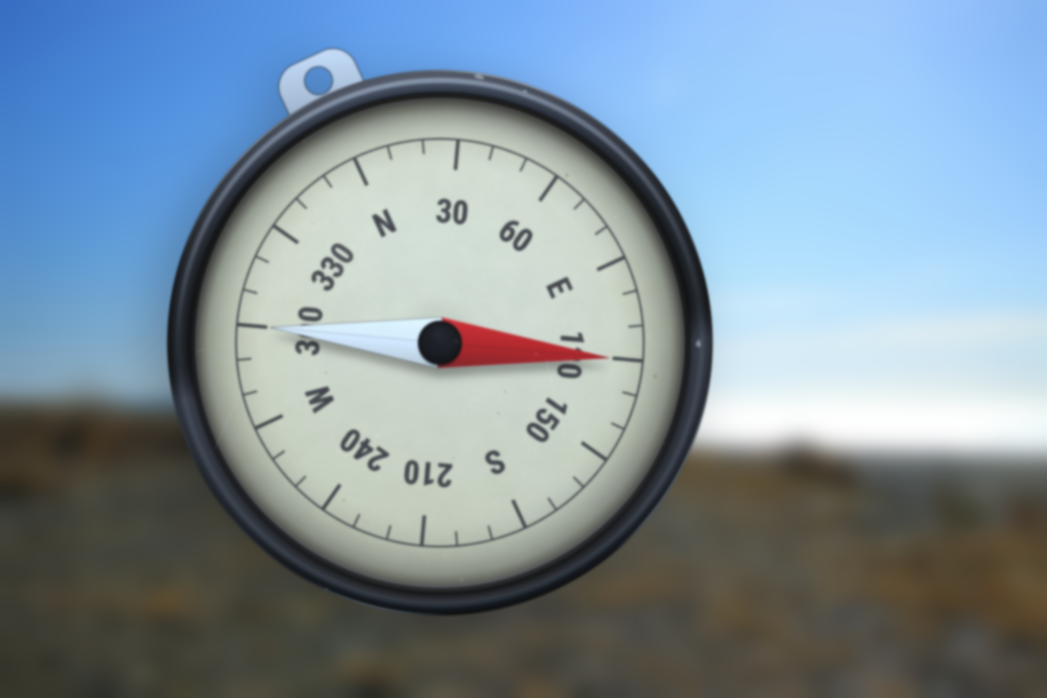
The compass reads ° 120
